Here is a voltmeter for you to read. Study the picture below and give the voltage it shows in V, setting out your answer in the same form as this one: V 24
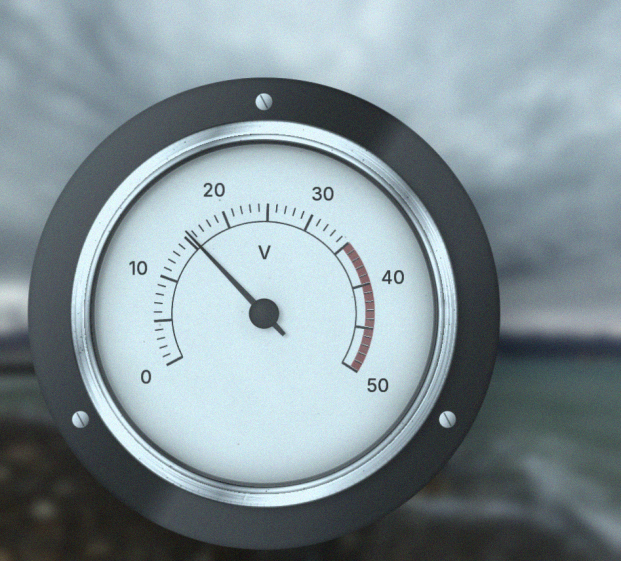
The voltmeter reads V 15.5
